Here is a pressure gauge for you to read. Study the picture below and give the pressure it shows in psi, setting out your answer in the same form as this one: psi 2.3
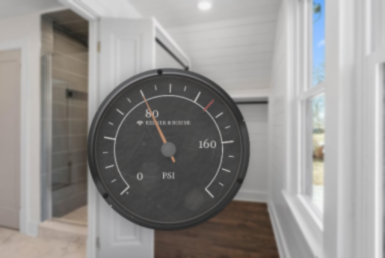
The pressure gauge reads psi 80
